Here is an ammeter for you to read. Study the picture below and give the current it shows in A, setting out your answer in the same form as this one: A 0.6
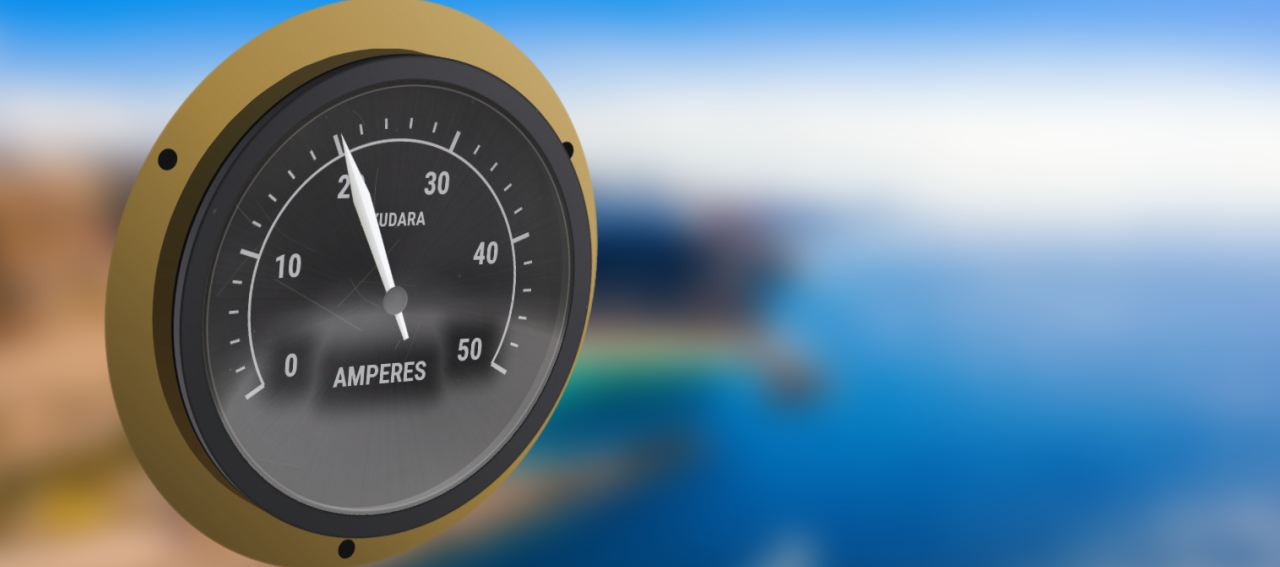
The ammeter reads A 20
